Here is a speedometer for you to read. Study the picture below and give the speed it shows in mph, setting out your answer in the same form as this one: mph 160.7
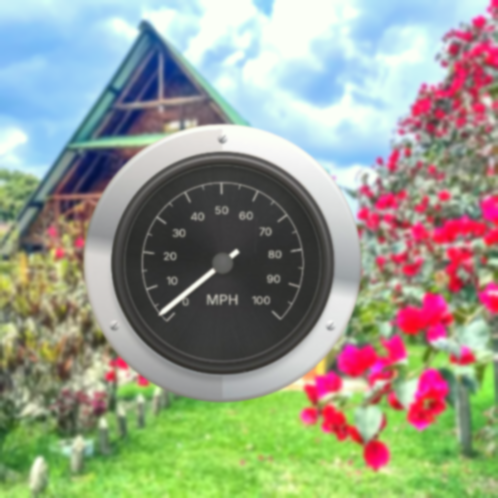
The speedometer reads mph 2.5
